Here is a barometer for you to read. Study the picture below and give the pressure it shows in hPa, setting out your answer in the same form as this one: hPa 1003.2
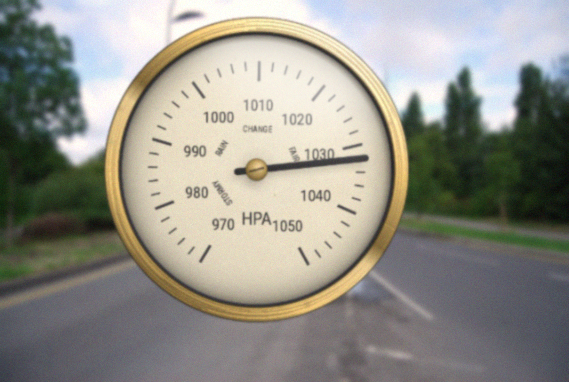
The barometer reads hPa 1032
